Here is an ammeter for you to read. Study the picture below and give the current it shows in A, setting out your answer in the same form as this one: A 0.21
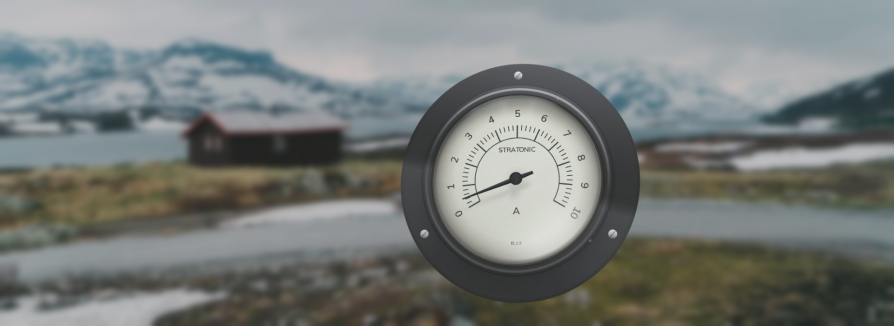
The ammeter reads A 0.4
